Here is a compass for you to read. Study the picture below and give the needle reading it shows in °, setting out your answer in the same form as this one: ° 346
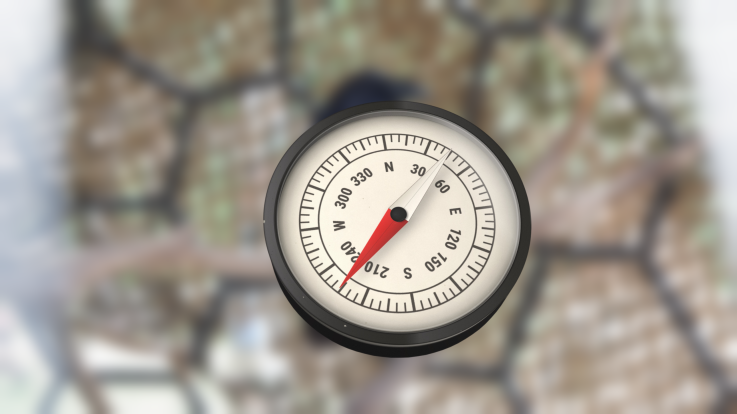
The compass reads ° 225
